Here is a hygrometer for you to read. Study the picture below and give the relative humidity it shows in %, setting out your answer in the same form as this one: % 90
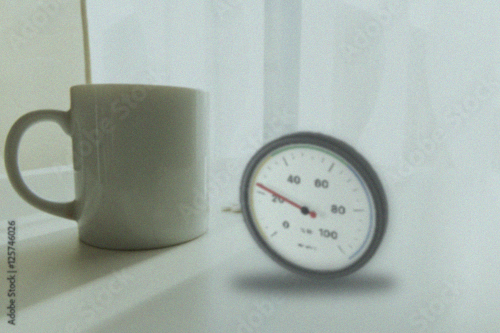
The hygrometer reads % 24
